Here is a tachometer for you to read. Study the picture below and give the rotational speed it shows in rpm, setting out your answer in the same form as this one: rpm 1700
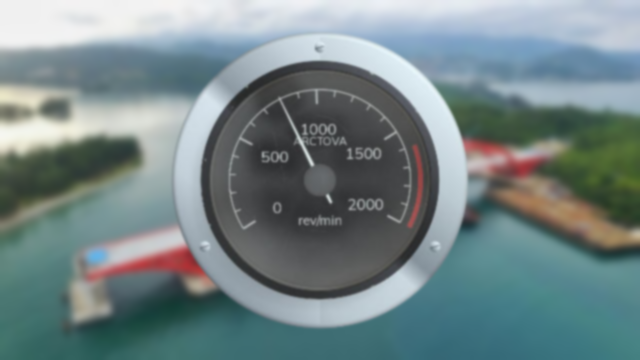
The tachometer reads rpm 800
